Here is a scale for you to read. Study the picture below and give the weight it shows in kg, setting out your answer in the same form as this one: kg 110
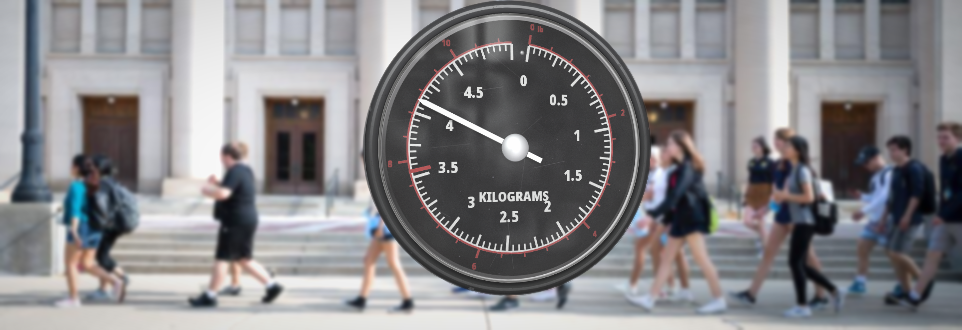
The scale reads kg 4.1
